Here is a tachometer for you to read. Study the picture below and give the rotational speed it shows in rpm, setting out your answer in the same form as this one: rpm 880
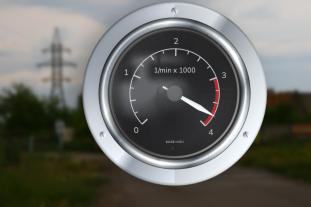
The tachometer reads rpm 3750
